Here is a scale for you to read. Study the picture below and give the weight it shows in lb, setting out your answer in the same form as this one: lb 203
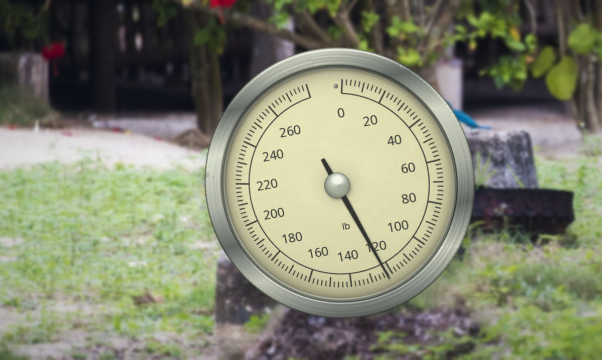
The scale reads lb 122
